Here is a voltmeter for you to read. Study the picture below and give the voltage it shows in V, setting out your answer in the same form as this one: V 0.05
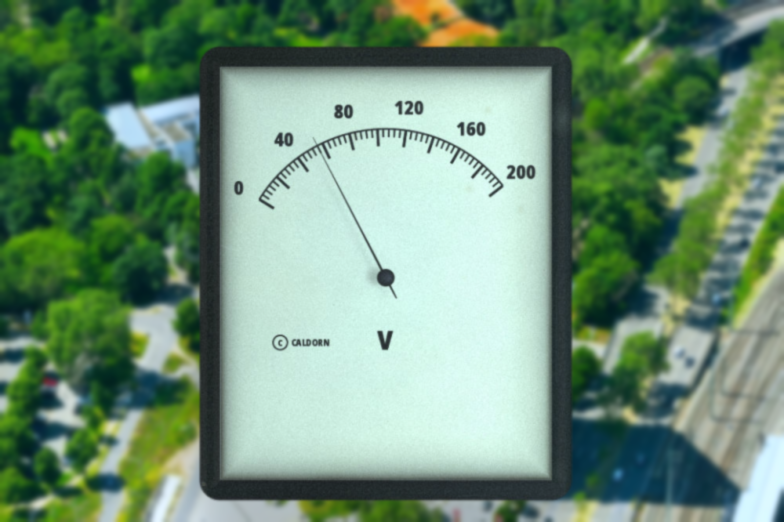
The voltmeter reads V 56
